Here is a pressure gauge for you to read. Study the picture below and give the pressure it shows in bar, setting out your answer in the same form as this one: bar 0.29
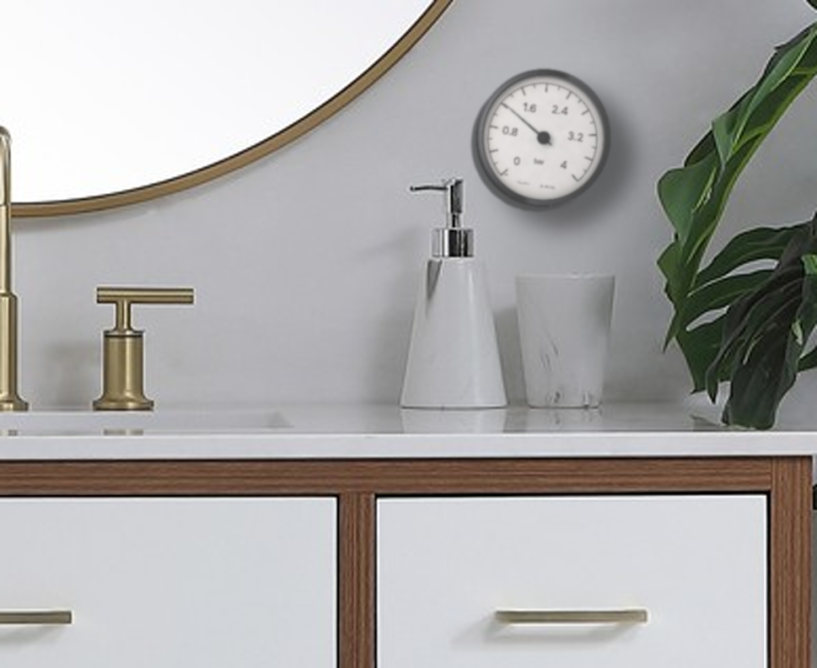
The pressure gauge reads bar 1.2
